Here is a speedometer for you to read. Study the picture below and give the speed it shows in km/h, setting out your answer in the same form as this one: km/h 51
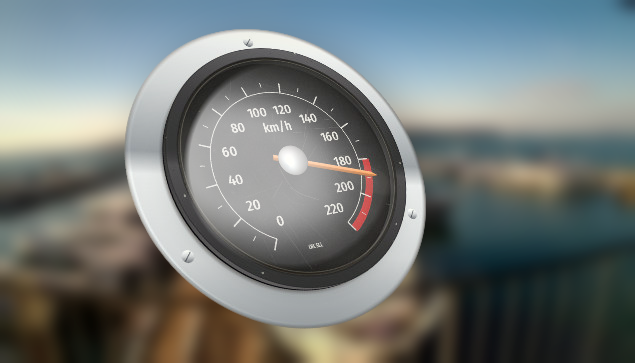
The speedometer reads km/h 190
